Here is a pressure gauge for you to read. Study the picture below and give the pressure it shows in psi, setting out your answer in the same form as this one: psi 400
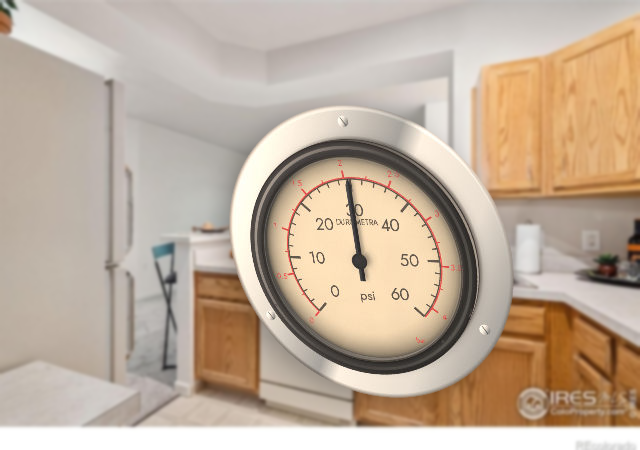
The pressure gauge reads psi 30
